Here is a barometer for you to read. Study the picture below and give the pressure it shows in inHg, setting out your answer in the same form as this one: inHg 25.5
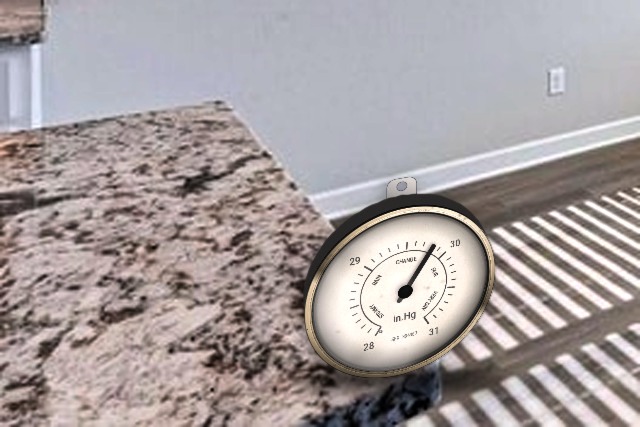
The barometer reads inHg 29.8
